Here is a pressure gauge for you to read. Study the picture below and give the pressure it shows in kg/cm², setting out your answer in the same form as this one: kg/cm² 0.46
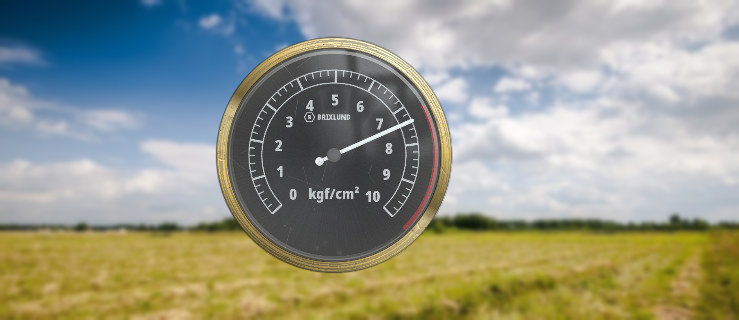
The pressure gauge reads kg/cm² 7.4
